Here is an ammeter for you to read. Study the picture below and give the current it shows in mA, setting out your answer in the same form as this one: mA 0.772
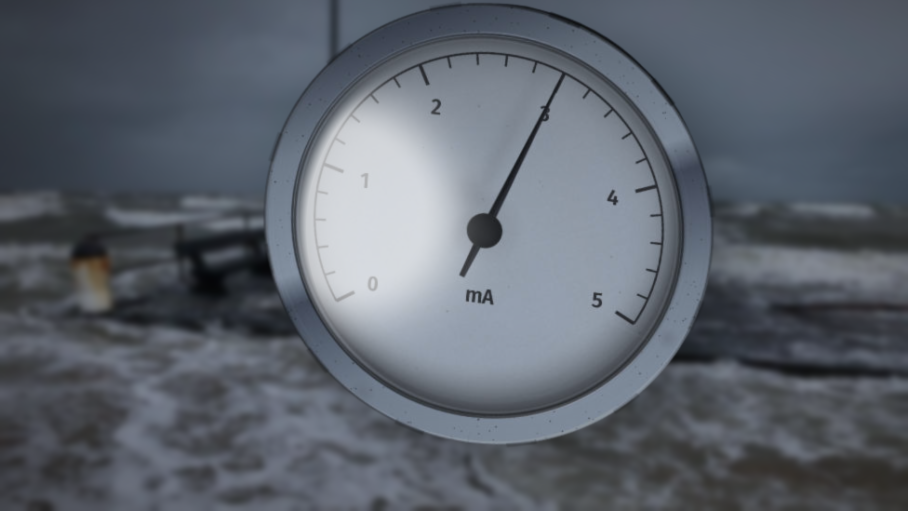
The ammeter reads mA 3
